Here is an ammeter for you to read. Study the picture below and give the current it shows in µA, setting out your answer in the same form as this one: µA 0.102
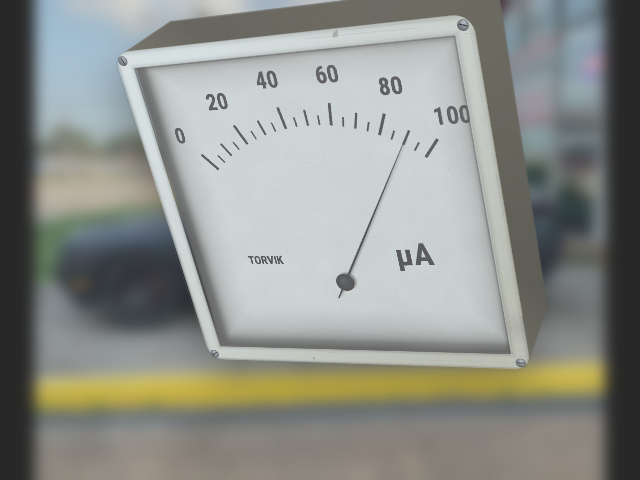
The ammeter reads µA 90
